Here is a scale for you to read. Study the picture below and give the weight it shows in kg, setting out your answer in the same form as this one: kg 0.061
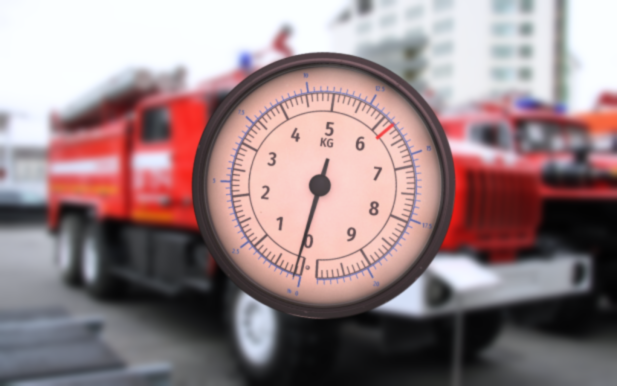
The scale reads kg 0.1
